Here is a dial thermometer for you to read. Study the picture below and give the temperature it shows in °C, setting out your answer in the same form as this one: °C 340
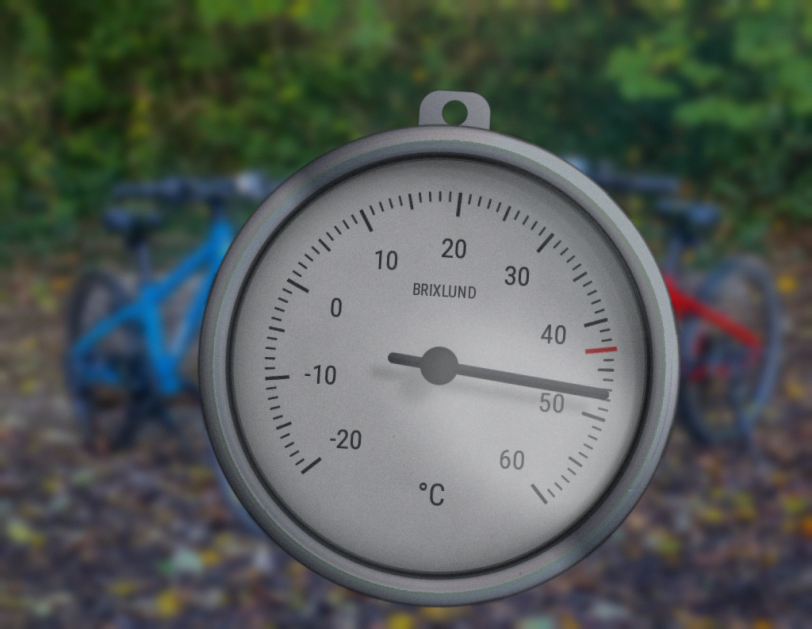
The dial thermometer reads °C 47.5
